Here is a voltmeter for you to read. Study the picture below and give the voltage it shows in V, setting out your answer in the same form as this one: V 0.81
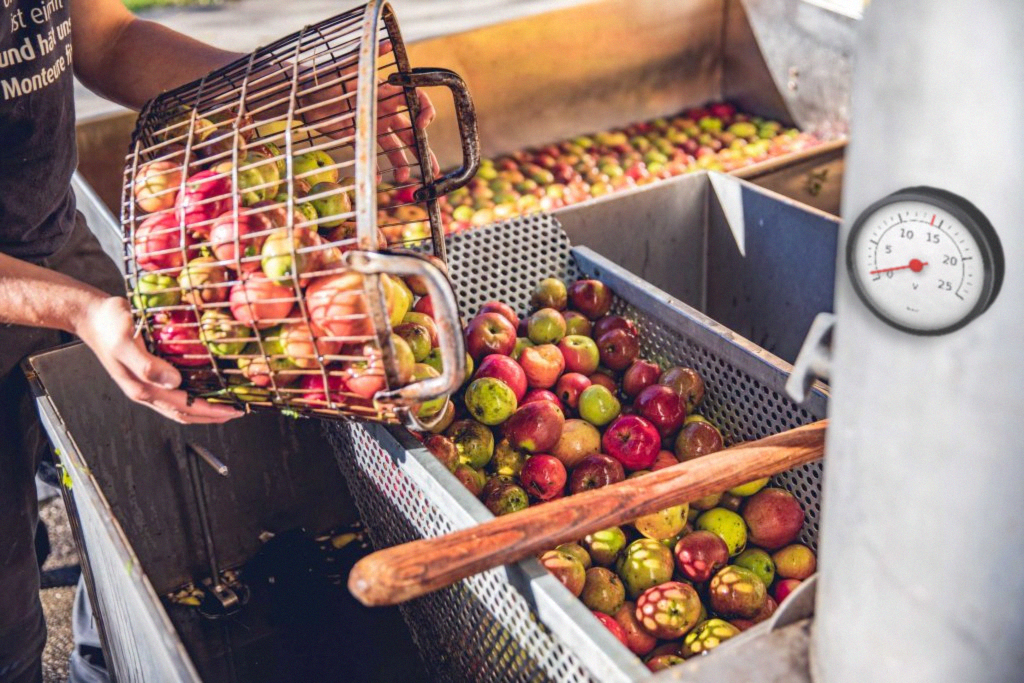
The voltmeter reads V 1
